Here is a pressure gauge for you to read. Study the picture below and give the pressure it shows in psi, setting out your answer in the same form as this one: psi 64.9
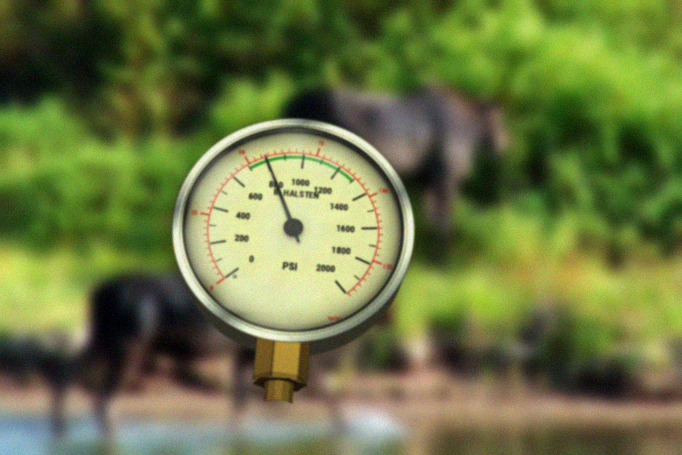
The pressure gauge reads psi 800
